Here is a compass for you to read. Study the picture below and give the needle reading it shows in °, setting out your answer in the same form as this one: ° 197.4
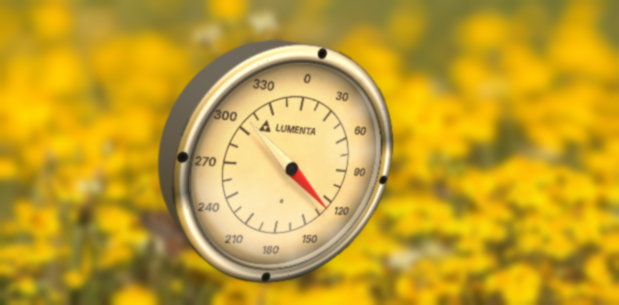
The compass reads ° 127.5
